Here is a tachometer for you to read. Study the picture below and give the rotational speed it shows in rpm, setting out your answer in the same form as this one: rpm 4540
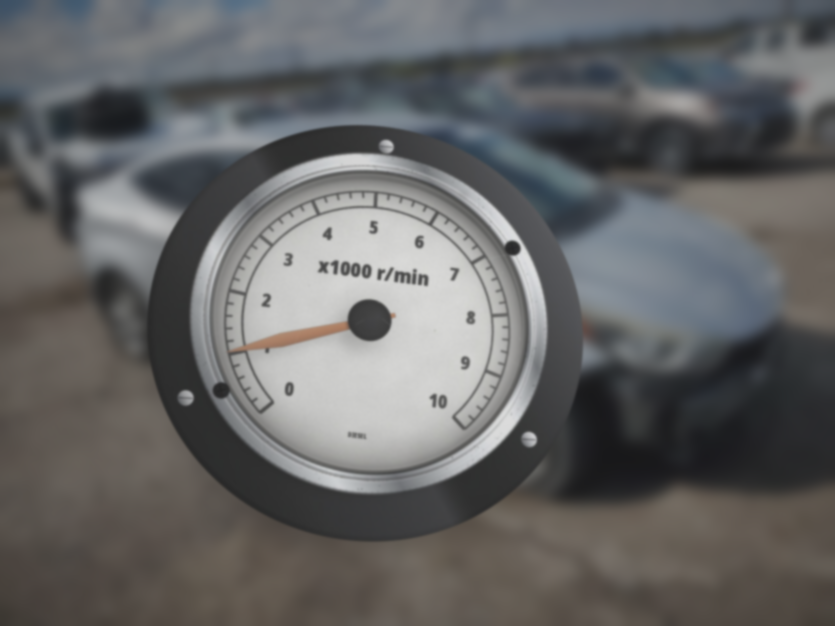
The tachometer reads rpm 1000
